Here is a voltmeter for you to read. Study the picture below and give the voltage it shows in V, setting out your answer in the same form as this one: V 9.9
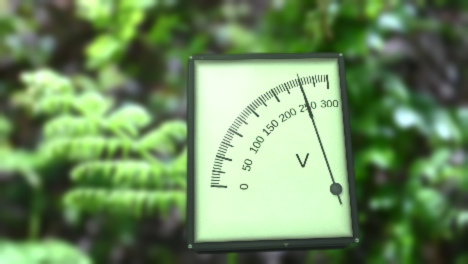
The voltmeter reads V 250
